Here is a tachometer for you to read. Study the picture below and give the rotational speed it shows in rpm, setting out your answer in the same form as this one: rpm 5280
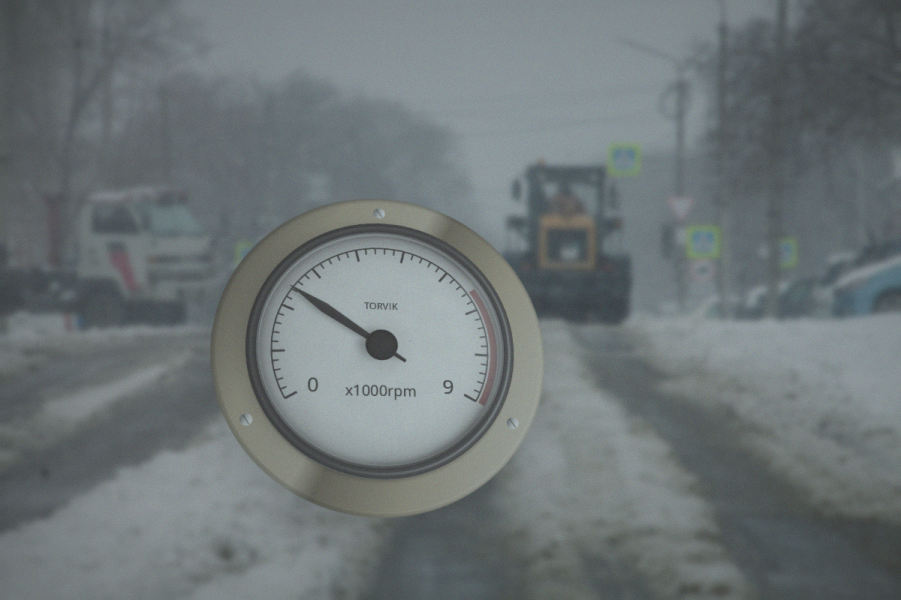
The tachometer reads rpm 2400
